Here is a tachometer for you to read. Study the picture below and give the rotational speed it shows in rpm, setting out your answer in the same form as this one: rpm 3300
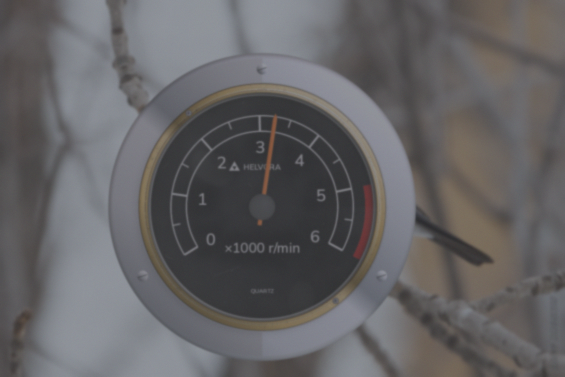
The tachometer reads rpm 3250
